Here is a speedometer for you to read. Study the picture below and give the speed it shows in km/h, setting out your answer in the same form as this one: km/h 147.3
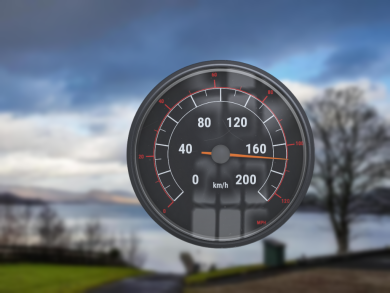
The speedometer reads km/h 170
